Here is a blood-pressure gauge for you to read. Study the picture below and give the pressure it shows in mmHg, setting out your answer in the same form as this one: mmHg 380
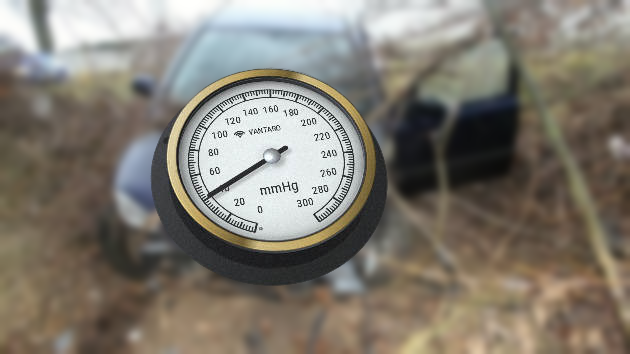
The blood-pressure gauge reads mmHg 40
